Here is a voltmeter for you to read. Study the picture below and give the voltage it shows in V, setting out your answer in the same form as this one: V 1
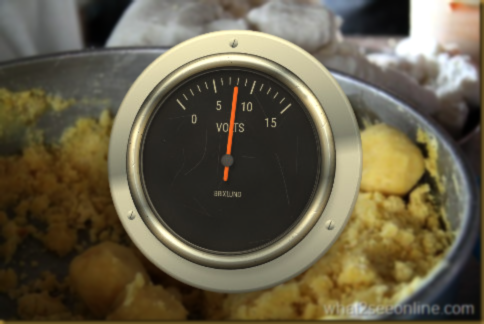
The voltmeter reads V 8
